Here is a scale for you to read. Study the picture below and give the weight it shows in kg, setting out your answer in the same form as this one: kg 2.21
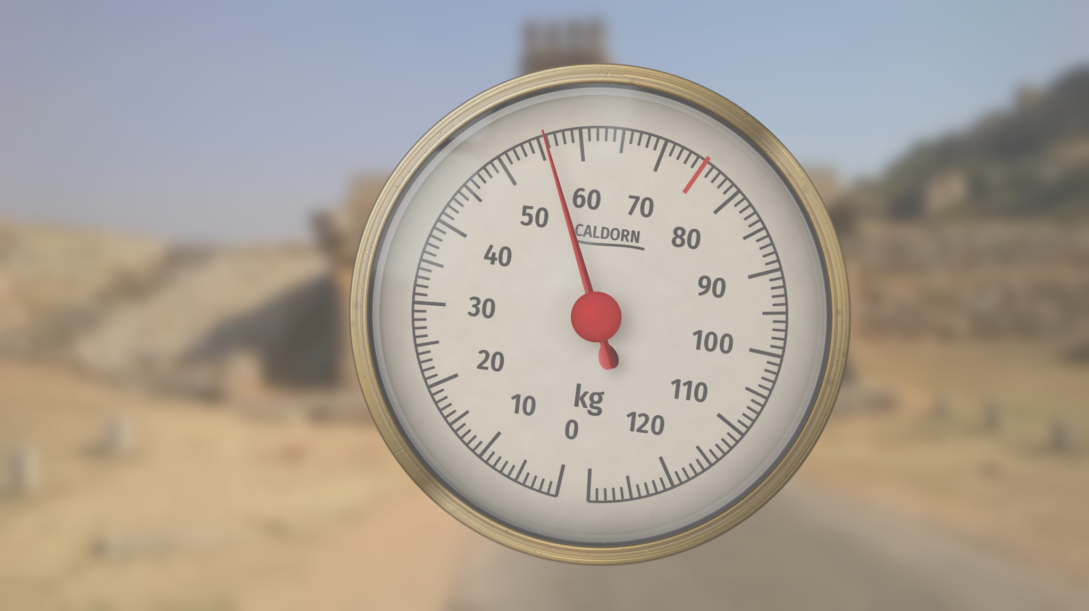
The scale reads kg 56
